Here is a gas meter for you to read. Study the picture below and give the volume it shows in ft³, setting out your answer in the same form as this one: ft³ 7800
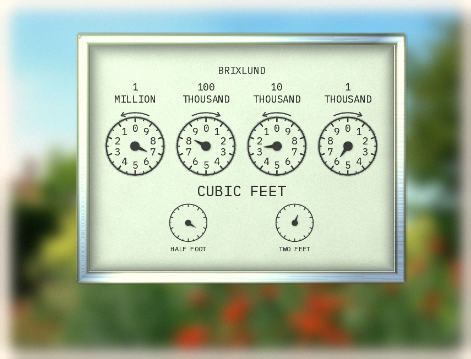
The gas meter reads ft³ 682600
